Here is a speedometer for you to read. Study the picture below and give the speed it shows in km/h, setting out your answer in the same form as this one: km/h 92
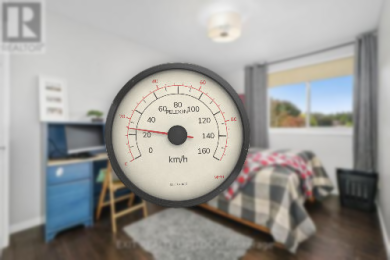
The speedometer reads km/h 25
